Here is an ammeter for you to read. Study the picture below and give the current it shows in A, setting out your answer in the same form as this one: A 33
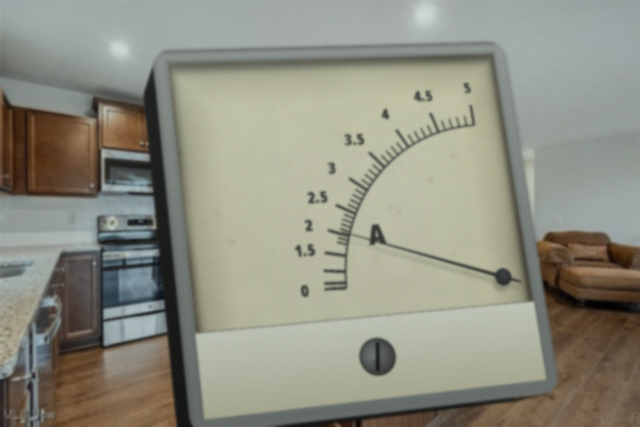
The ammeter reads A 2
